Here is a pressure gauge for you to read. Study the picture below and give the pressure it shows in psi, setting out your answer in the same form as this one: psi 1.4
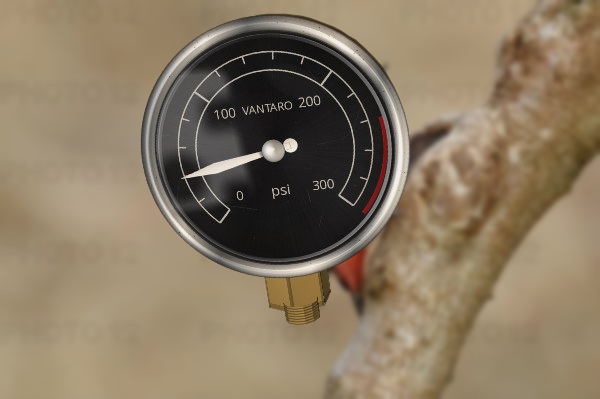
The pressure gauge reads psi 40
